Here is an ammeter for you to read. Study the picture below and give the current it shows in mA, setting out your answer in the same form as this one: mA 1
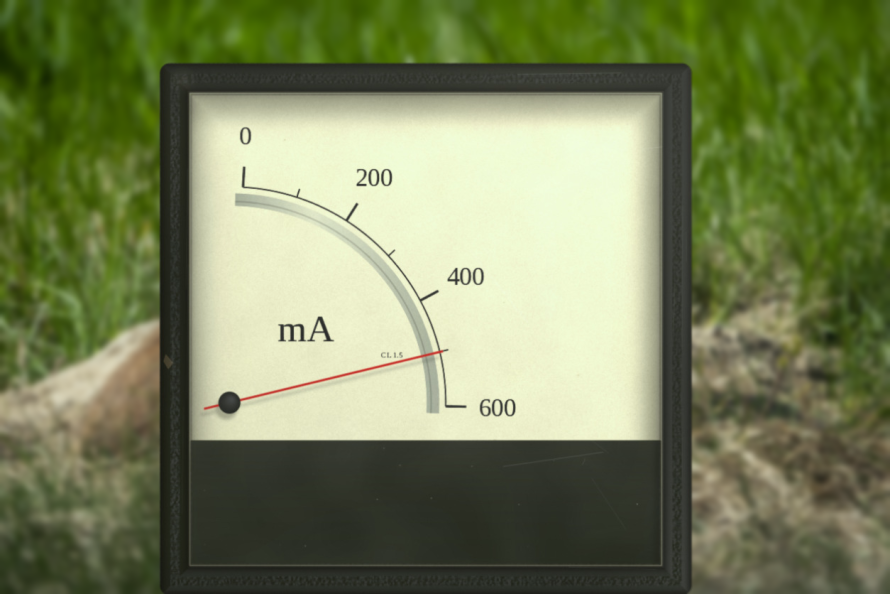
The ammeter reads mA 500
